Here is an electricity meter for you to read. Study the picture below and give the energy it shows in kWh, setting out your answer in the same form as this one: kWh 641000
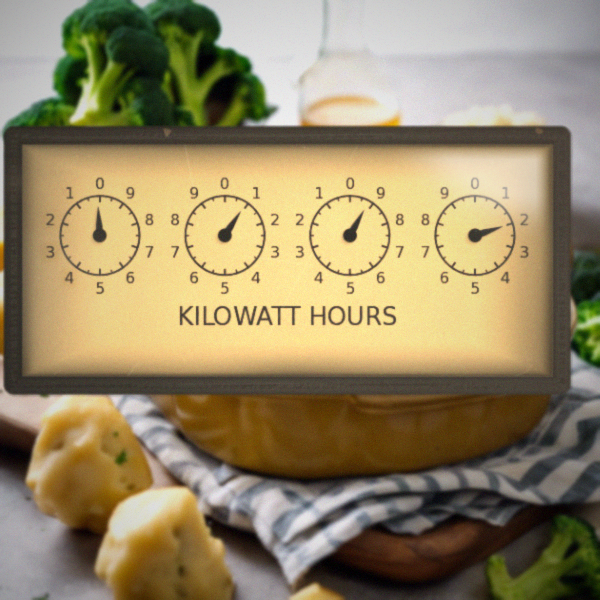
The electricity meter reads kWh 92
